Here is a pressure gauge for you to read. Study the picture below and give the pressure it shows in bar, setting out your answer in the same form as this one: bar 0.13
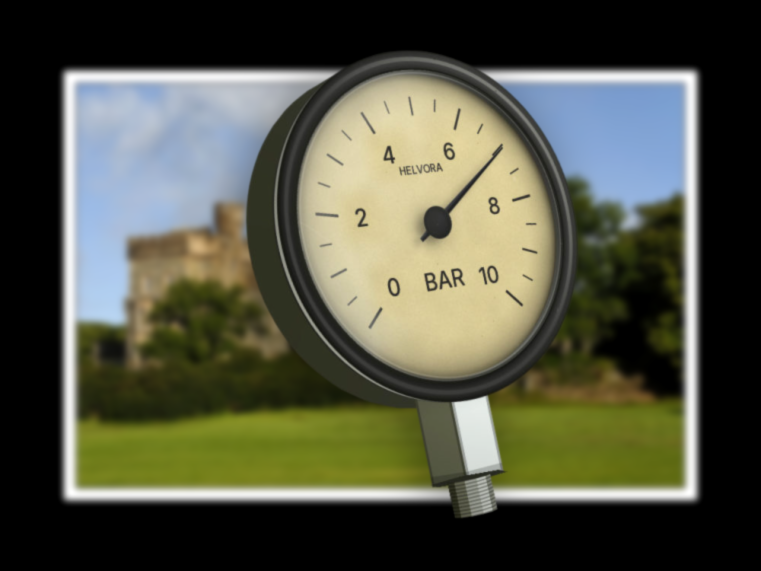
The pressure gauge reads bar 7
